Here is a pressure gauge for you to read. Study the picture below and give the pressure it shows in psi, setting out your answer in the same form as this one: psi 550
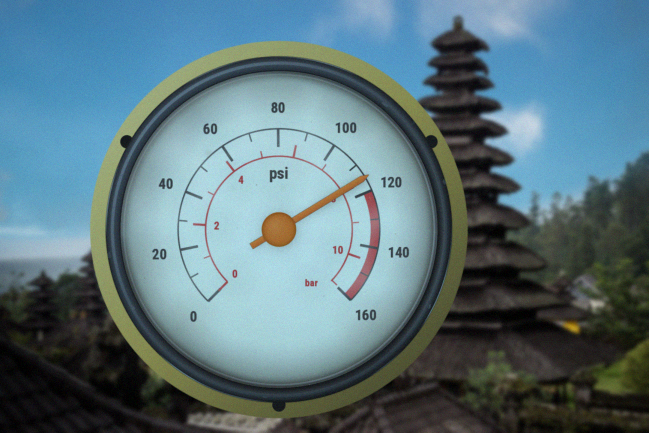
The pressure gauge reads psi 115
